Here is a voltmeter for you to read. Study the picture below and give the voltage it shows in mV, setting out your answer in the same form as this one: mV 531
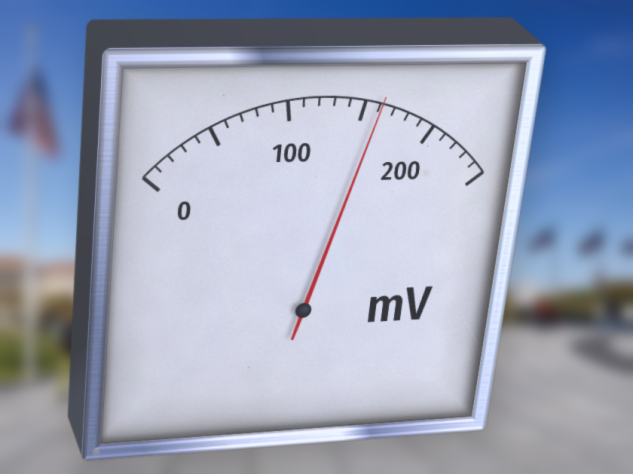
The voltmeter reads mV 160
